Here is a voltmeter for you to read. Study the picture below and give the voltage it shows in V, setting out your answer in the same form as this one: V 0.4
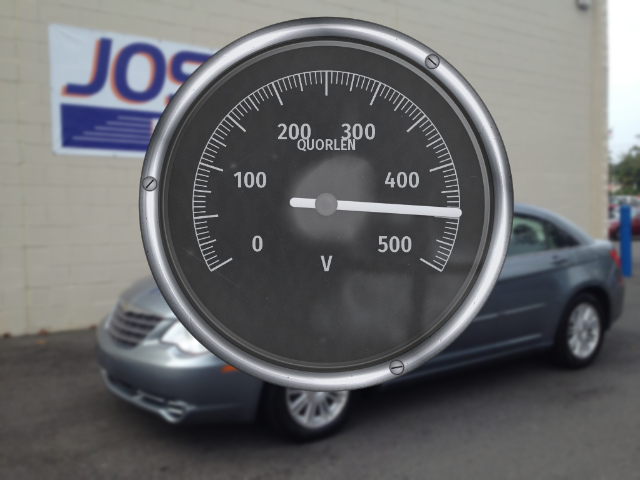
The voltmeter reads V 445
